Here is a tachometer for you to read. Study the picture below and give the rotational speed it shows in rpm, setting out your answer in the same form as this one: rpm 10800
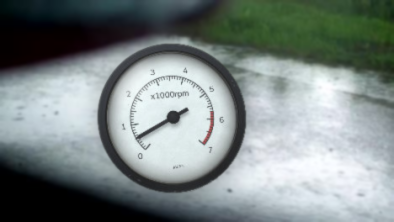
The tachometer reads rpm 500
